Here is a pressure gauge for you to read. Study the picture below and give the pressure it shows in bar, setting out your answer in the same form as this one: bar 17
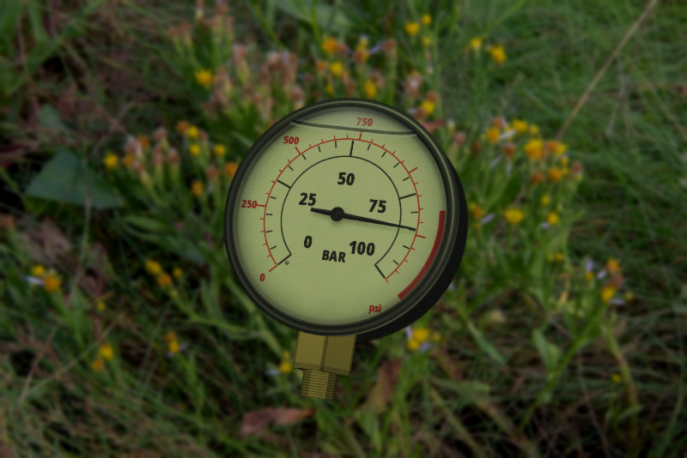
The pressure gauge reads bar 85
